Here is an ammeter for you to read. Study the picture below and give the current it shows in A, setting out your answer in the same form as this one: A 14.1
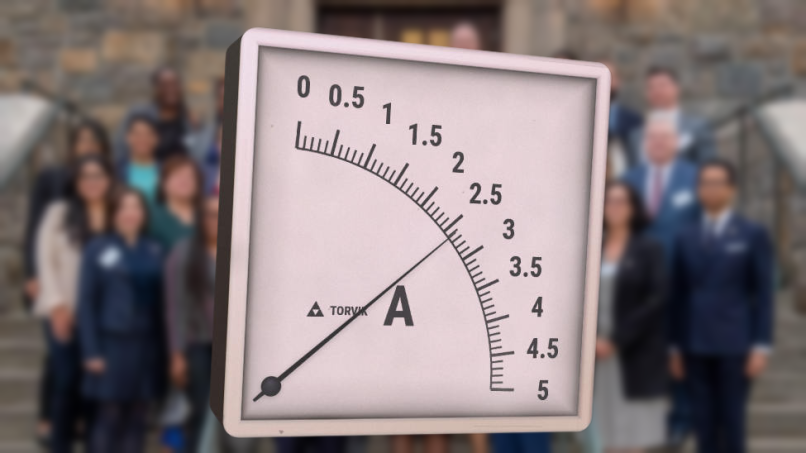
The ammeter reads A 2.6
